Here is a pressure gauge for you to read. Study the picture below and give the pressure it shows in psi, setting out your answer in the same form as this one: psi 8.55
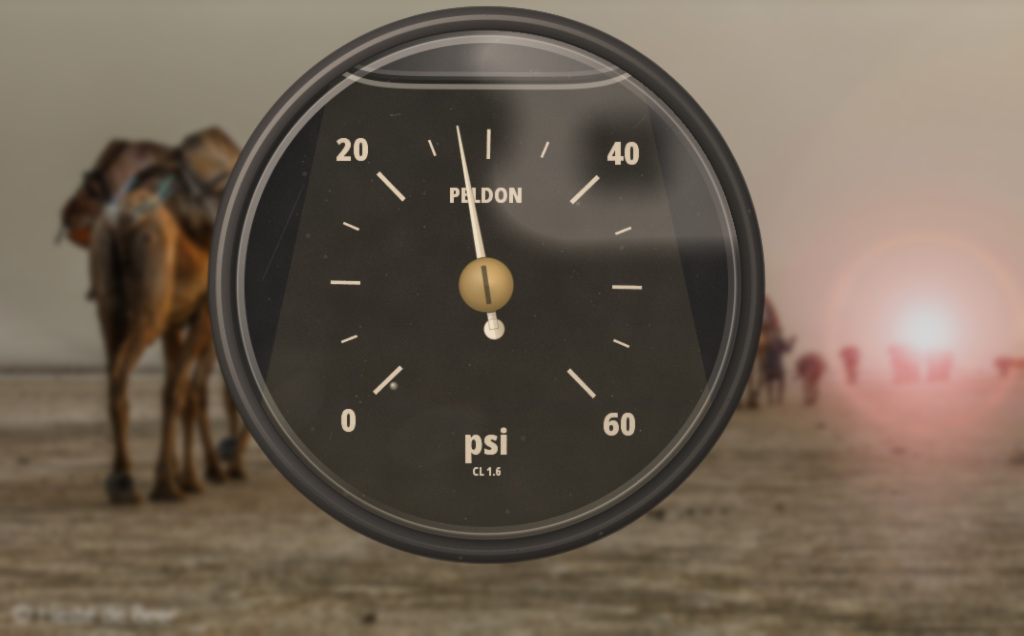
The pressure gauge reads psi 27.5
